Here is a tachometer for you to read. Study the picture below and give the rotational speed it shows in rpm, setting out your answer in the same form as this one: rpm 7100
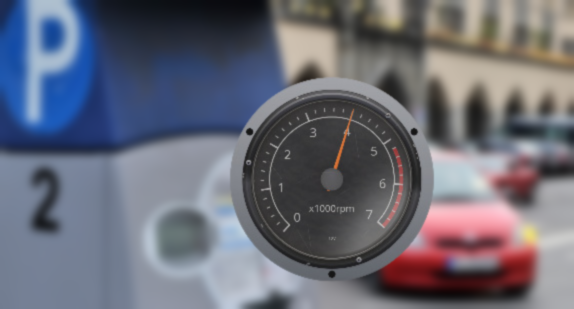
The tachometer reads rpm 4000
